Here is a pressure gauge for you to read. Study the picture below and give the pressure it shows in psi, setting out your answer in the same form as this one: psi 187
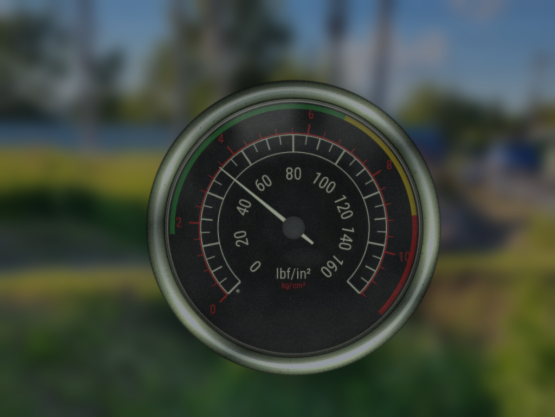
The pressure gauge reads psi 50
